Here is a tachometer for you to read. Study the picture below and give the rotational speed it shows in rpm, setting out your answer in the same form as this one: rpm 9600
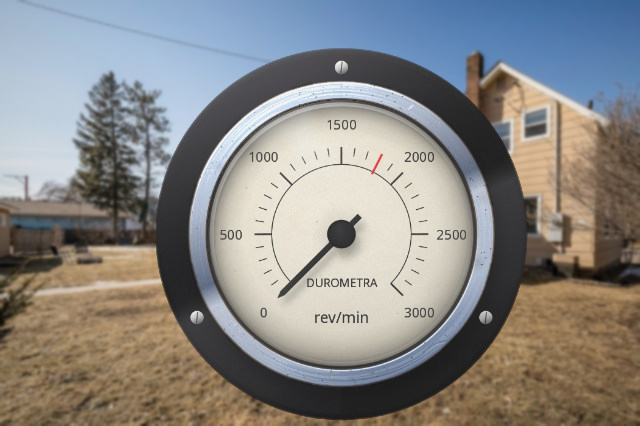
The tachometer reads rpm 0
